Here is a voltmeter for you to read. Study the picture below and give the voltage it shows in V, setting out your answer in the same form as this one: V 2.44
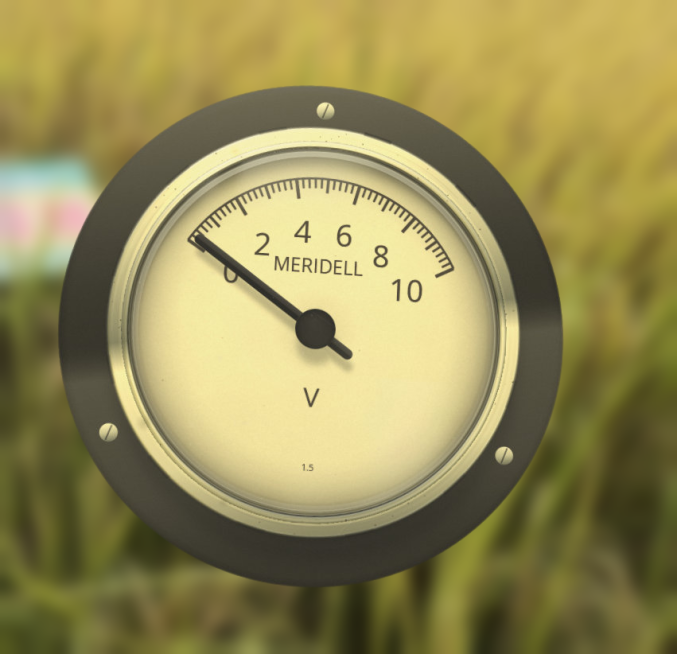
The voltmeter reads V 0.2
